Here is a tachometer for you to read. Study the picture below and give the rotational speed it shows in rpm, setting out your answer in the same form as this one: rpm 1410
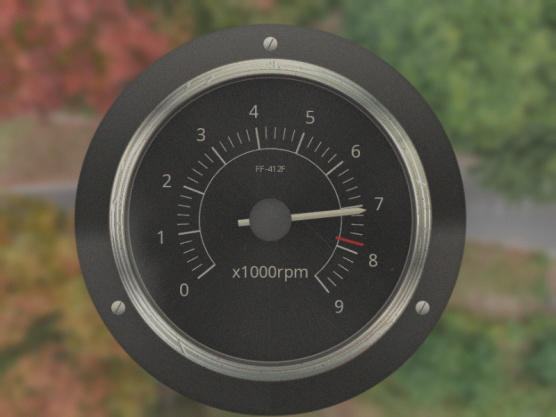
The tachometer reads rpm 7100
